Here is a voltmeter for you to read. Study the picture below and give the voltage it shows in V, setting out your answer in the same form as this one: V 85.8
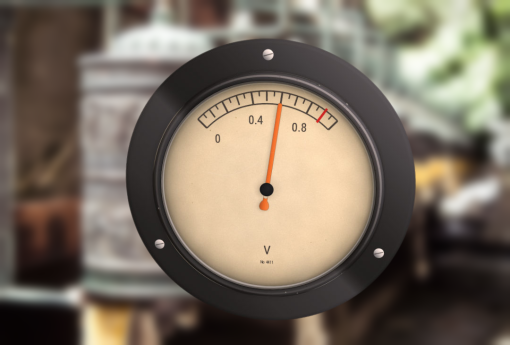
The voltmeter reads V 0.6
